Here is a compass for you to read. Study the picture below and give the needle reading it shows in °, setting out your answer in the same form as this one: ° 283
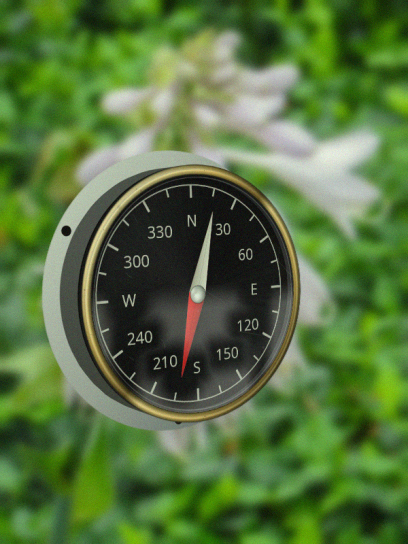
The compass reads ° 195
